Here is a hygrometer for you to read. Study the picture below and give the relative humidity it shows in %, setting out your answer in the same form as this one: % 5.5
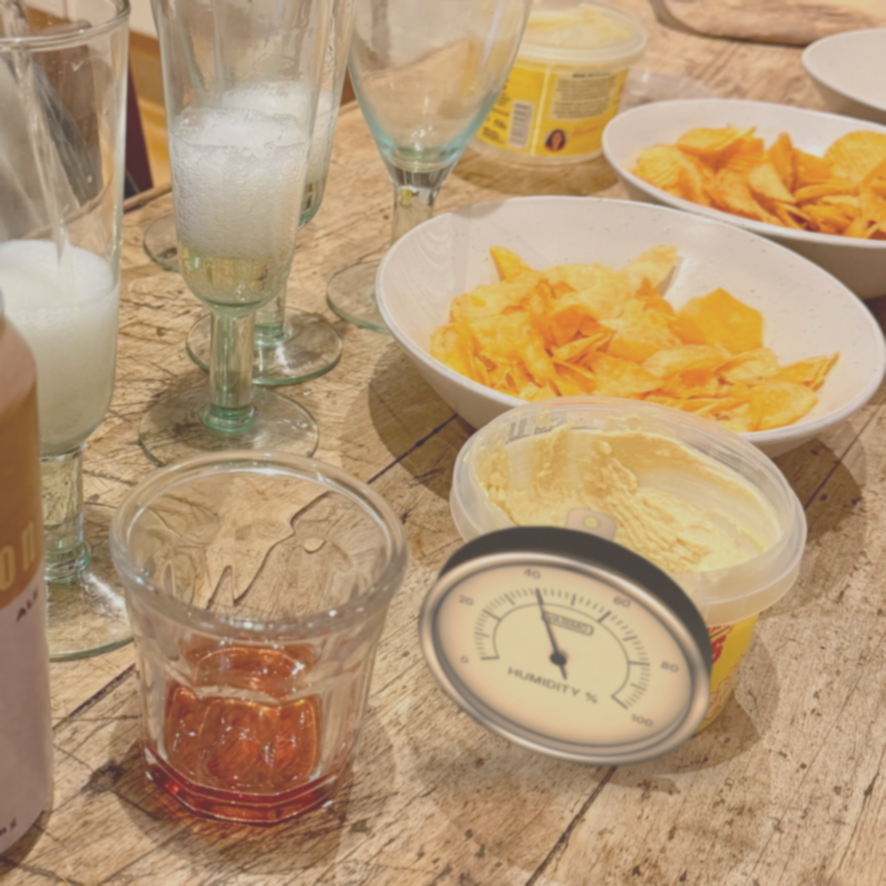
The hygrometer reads % 40
